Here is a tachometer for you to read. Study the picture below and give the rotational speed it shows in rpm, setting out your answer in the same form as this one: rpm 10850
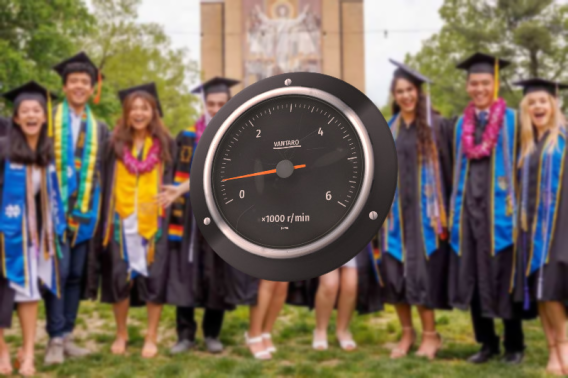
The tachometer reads rpm 500
